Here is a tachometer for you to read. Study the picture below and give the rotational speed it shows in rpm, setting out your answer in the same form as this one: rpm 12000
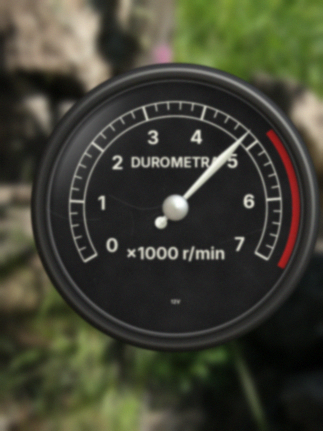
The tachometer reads rpm 4800
